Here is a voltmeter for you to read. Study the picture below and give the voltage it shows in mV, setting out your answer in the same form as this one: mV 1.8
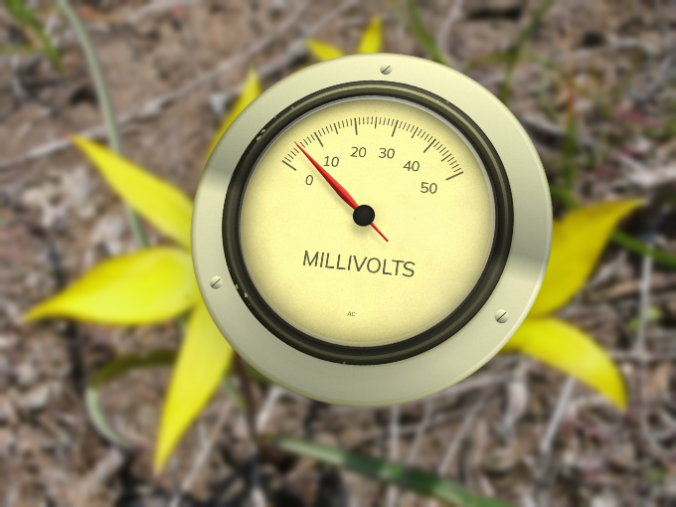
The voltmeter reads mV 5
